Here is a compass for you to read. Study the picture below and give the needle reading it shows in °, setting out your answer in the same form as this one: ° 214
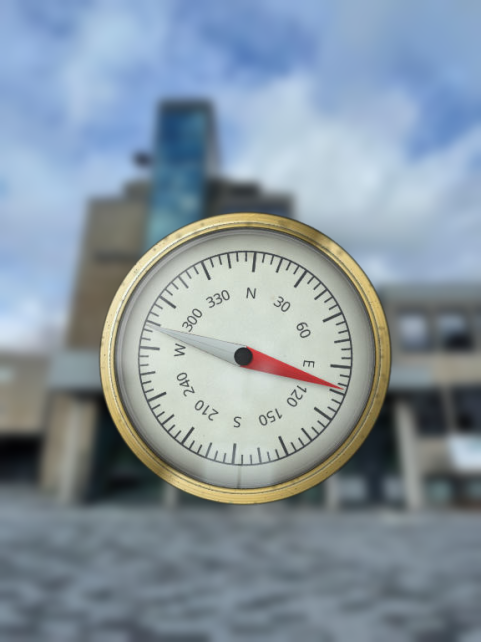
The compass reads ° 102.5
